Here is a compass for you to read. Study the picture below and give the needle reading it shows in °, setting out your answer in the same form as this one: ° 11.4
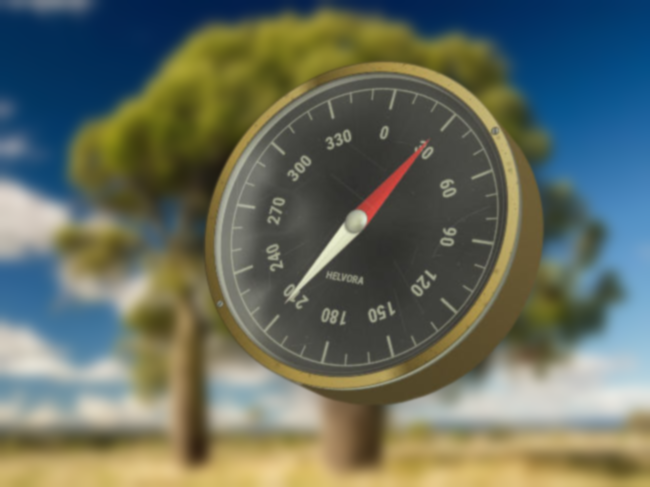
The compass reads ° 30
